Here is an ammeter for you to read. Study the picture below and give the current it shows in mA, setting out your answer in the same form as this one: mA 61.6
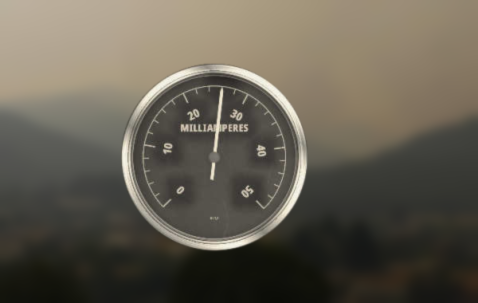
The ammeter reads mA 26
